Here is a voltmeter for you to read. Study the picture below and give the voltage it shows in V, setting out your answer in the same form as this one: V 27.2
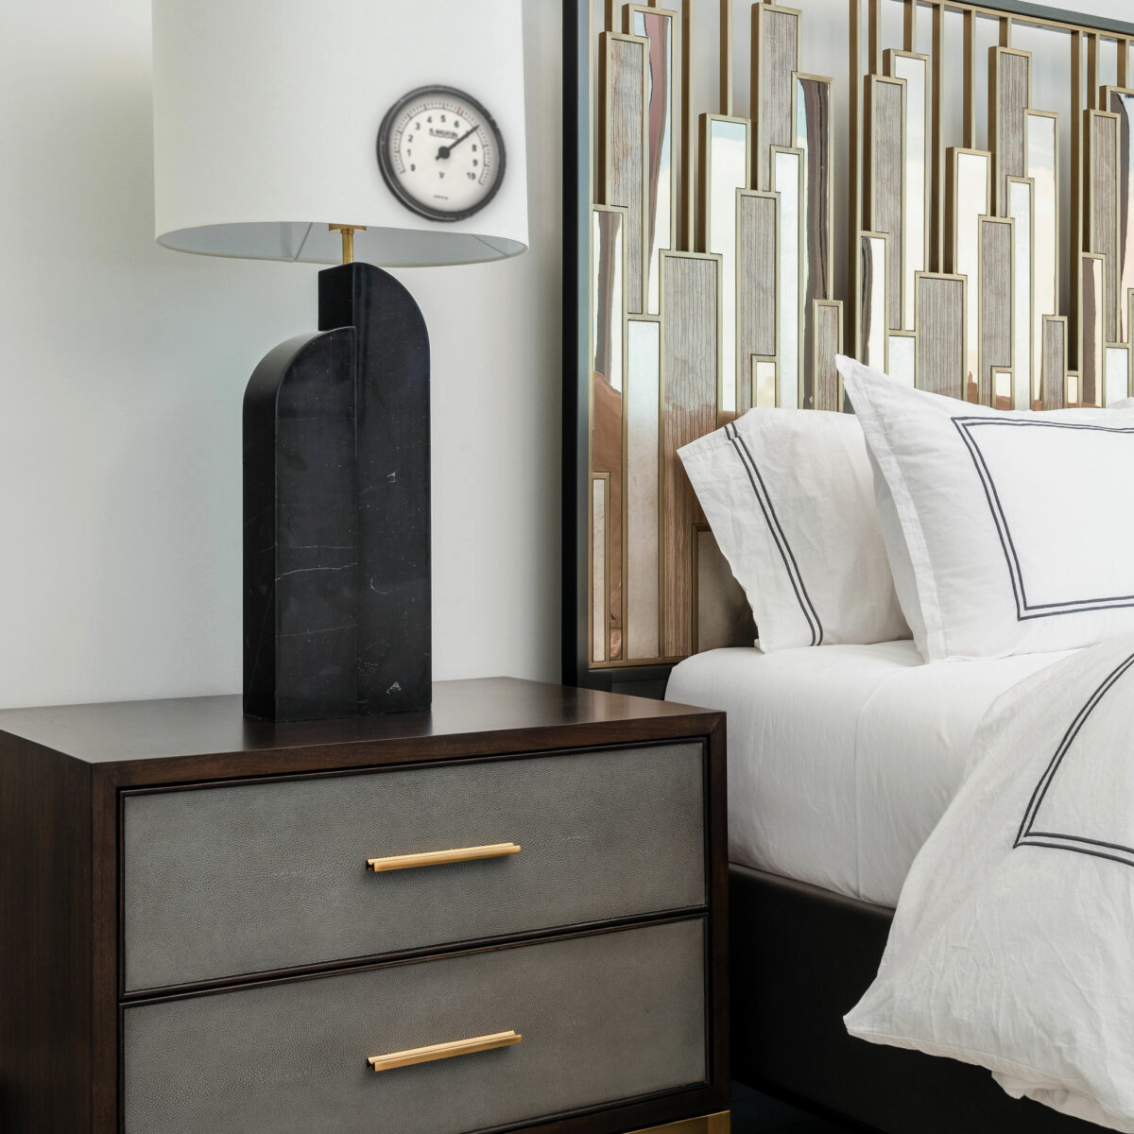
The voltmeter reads V 7
